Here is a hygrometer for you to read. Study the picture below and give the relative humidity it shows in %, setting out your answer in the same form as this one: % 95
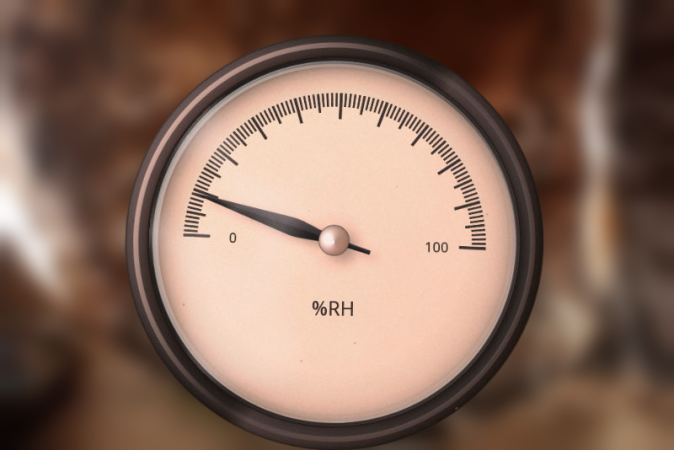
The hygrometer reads % 9
